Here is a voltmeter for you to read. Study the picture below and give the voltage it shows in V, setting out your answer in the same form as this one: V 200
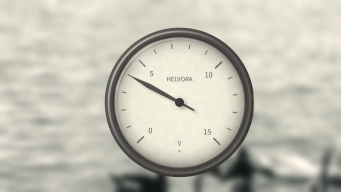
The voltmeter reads V 4
